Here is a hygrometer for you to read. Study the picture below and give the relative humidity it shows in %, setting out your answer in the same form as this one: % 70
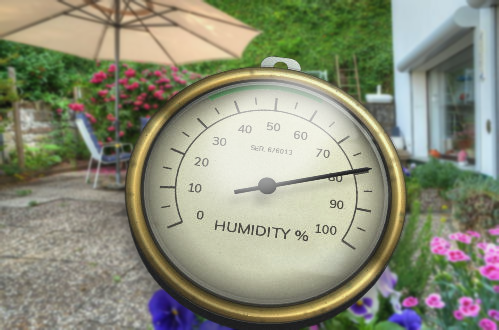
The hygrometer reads % 80
